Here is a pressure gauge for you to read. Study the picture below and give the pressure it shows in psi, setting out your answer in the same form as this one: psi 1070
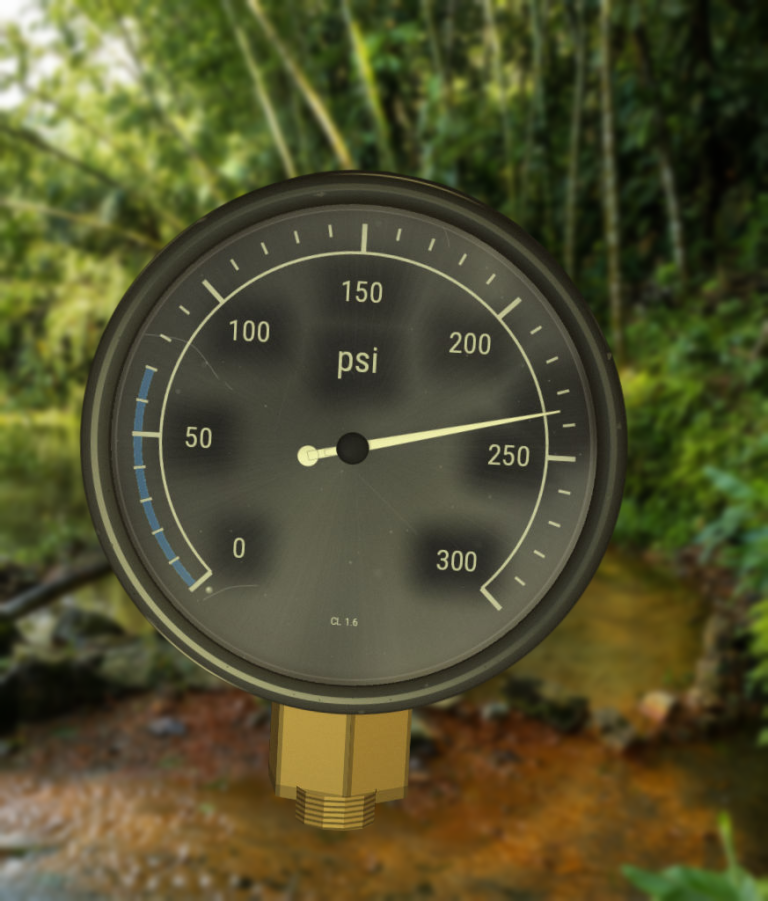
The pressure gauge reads psi 235
